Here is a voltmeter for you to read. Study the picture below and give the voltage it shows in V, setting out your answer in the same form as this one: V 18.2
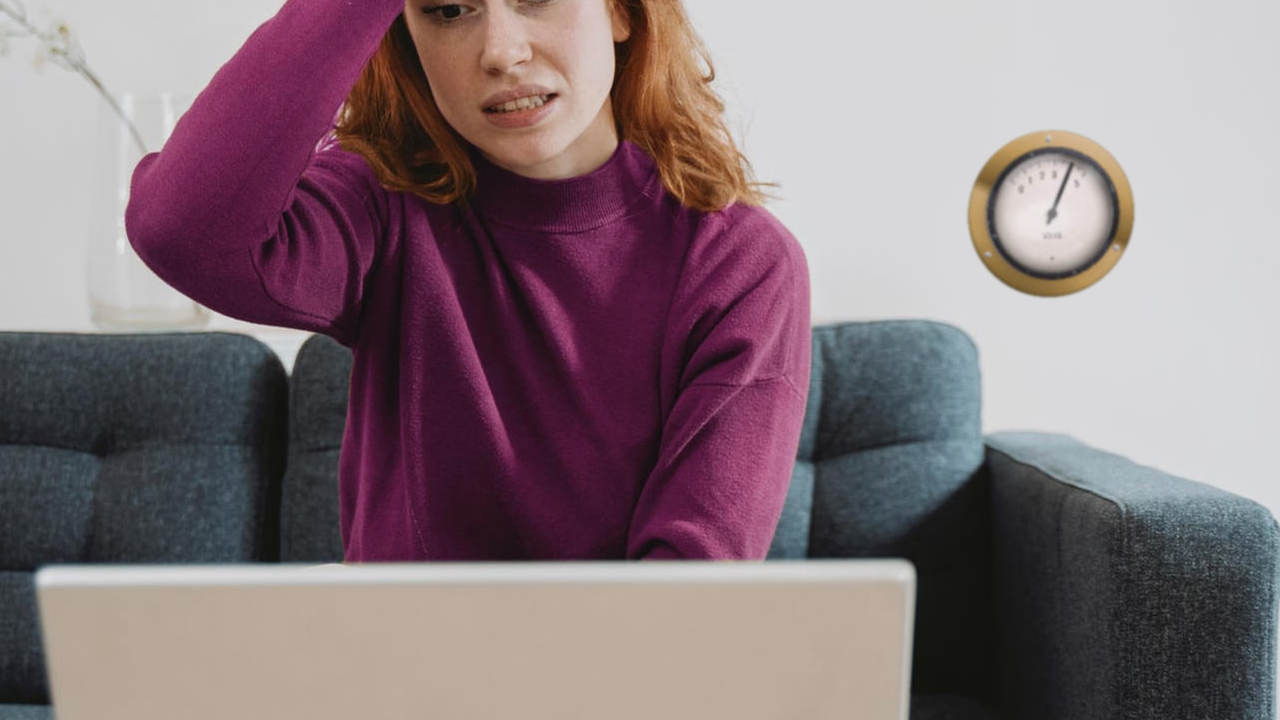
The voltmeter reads V 4
